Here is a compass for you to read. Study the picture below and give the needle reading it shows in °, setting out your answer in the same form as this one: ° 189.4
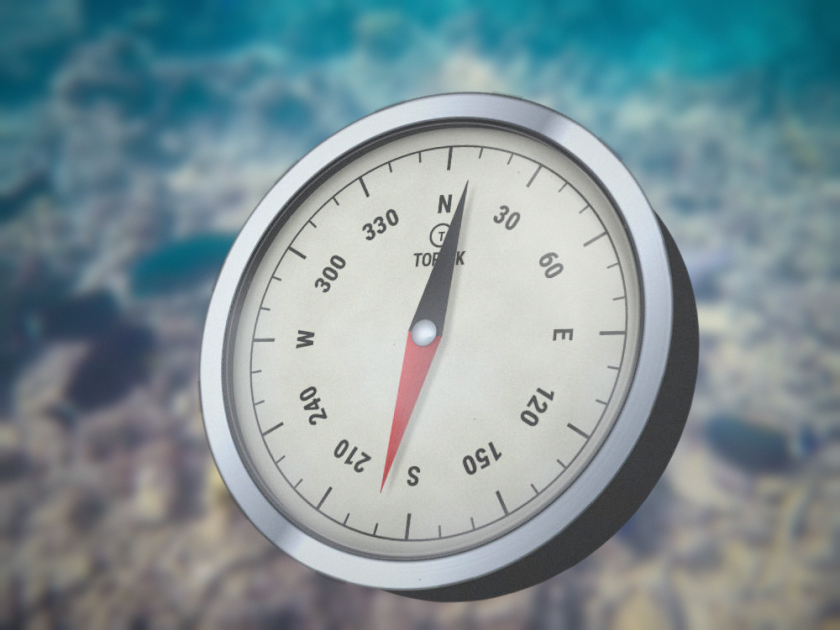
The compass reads ° 190
